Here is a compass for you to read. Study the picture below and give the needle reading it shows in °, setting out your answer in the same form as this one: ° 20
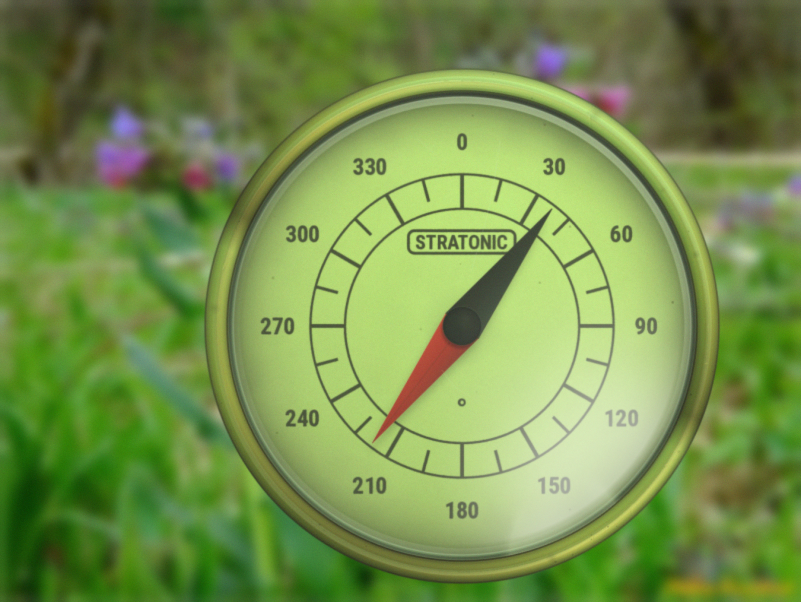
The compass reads ° 217.5
